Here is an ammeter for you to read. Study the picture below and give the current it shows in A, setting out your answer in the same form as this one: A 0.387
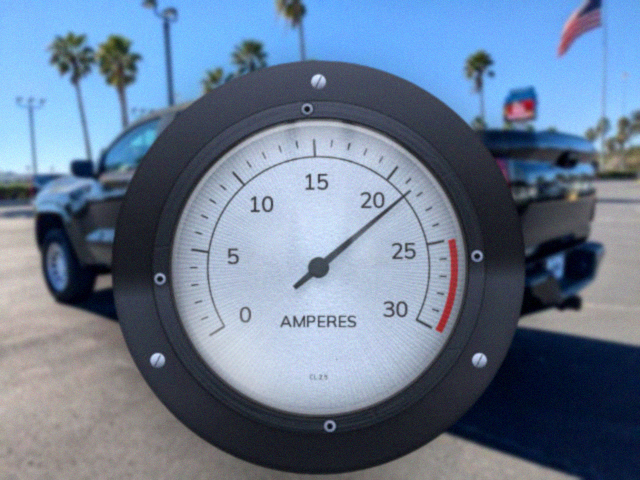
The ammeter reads A 21.5
